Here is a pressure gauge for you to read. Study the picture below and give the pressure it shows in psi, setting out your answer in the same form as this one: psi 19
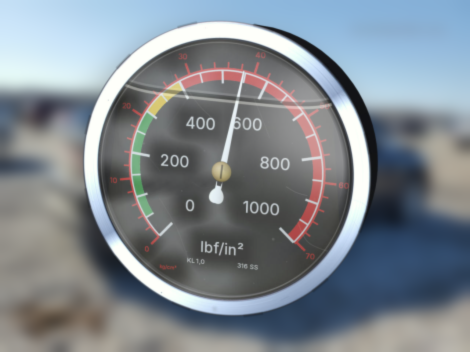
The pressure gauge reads psi 550
